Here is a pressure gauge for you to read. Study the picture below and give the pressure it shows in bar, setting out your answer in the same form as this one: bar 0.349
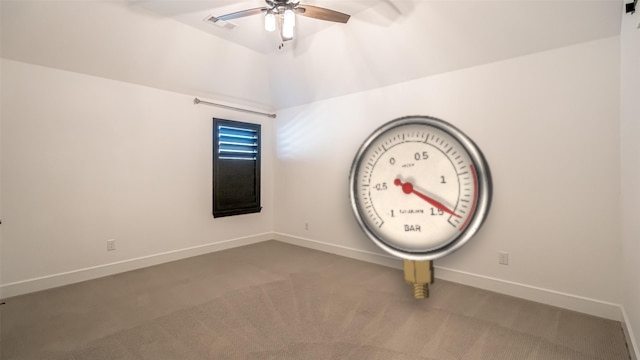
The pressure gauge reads bar 1.4
